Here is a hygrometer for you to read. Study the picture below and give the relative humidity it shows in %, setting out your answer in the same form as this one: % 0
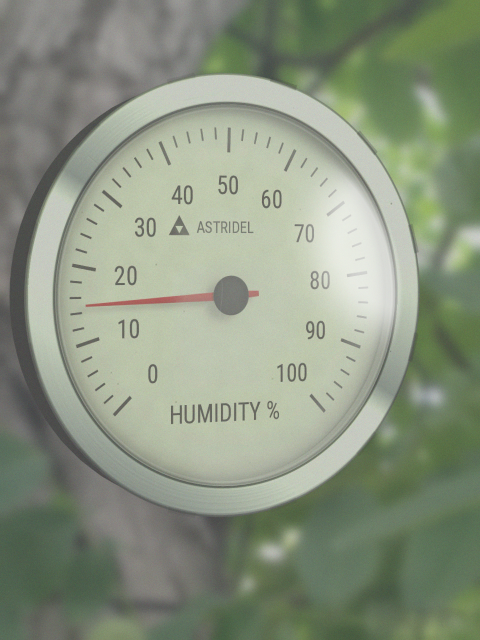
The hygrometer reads % 15
